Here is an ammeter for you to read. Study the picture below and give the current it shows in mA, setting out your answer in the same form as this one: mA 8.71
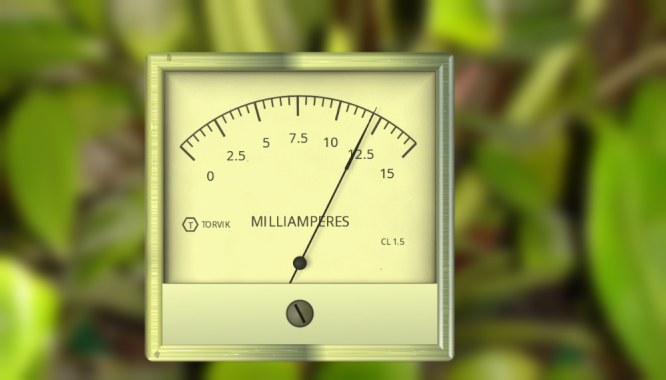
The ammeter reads mA 12
